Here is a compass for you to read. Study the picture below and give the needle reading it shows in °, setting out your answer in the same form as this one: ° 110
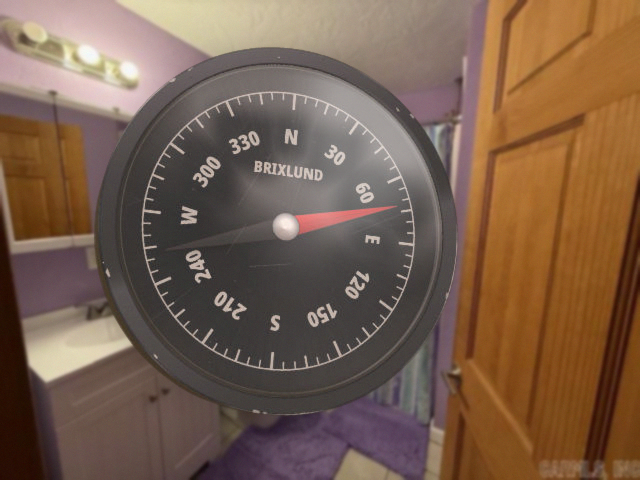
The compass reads ° 72.5
